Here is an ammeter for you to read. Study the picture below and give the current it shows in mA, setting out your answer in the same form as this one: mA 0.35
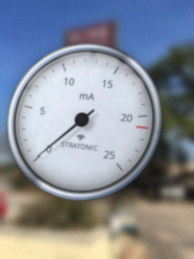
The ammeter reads mA 0
